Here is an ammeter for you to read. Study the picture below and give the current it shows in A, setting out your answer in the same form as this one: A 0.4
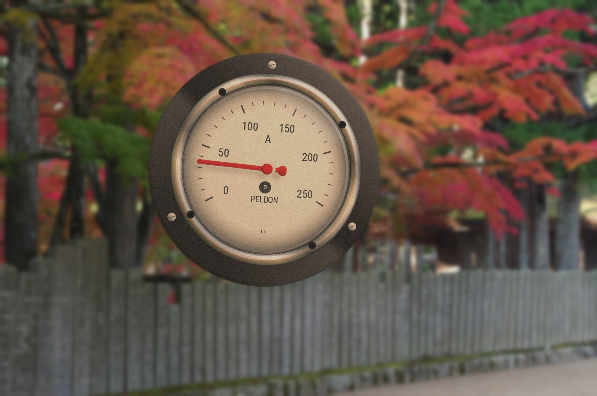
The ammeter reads A 35
